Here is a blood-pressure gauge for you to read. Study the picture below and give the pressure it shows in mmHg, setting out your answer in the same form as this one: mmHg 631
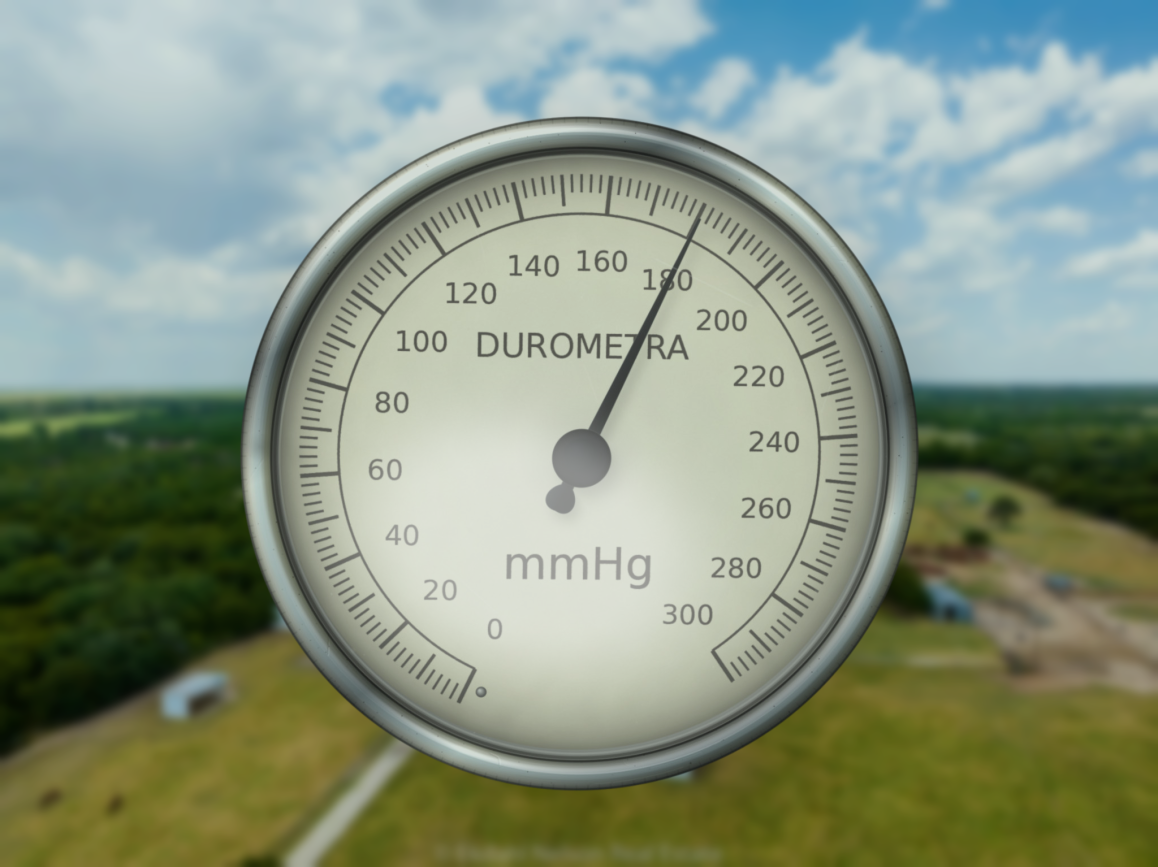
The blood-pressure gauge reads mmHg 180
